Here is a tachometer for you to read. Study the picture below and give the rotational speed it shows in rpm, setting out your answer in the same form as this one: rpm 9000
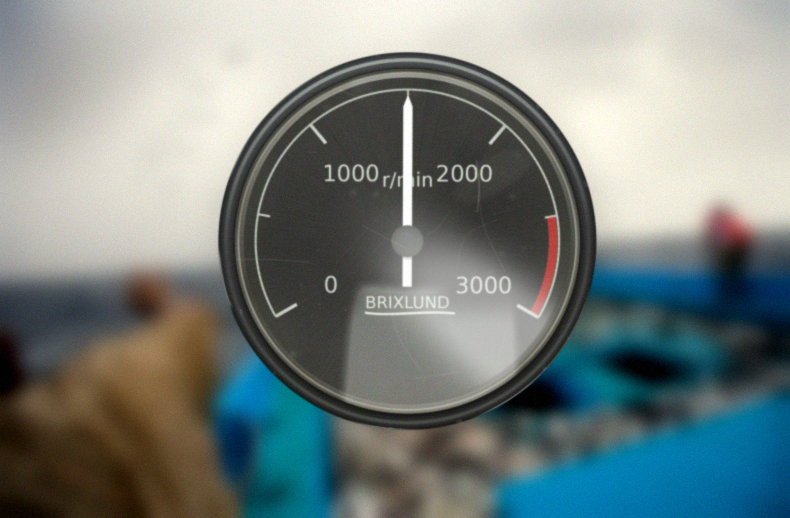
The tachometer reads rpm 1500
